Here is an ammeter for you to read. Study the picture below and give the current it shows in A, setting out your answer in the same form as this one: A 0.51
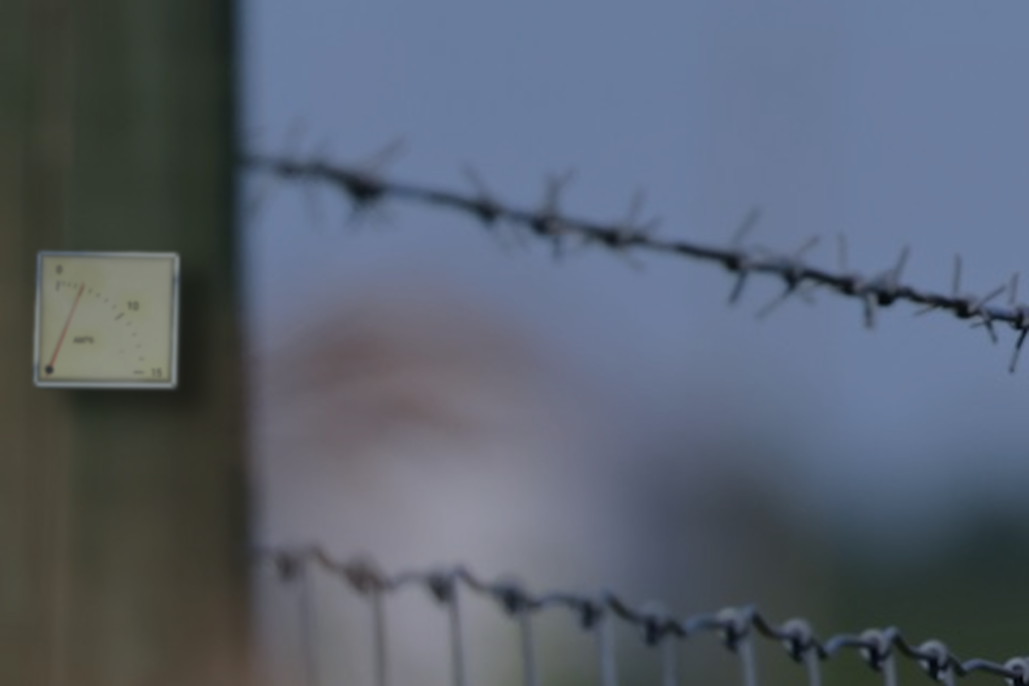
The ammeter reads A 5
